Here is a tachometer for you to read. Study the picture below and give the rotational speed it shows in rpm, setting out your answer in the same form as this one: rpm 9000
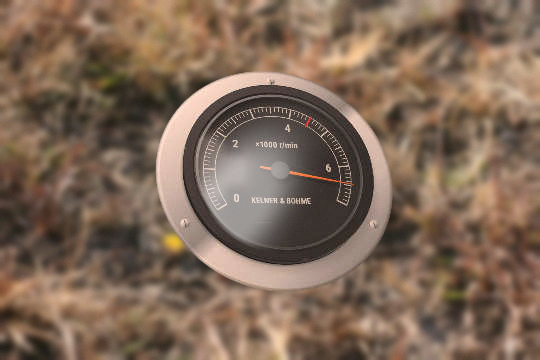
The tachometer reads rpm 6500
